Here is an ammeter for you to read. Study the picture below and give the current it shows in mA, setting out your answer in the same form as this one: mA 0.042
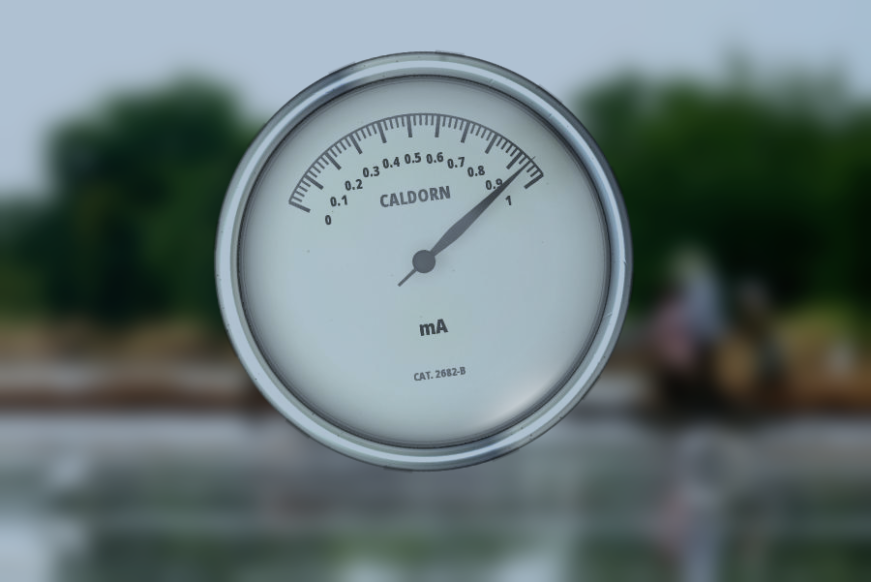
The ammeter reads mA 0.94
